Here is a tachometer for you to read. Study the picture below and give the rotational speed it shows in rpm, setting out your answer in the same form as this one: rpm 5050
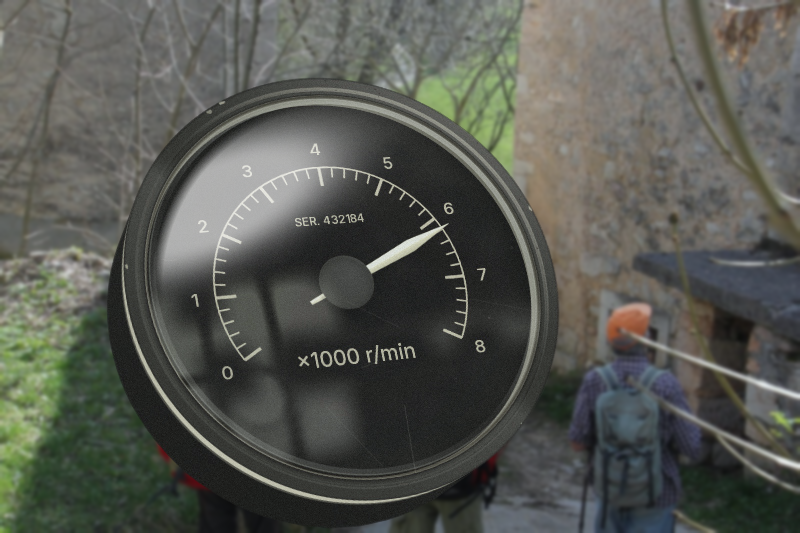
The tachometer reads rpm 6200
